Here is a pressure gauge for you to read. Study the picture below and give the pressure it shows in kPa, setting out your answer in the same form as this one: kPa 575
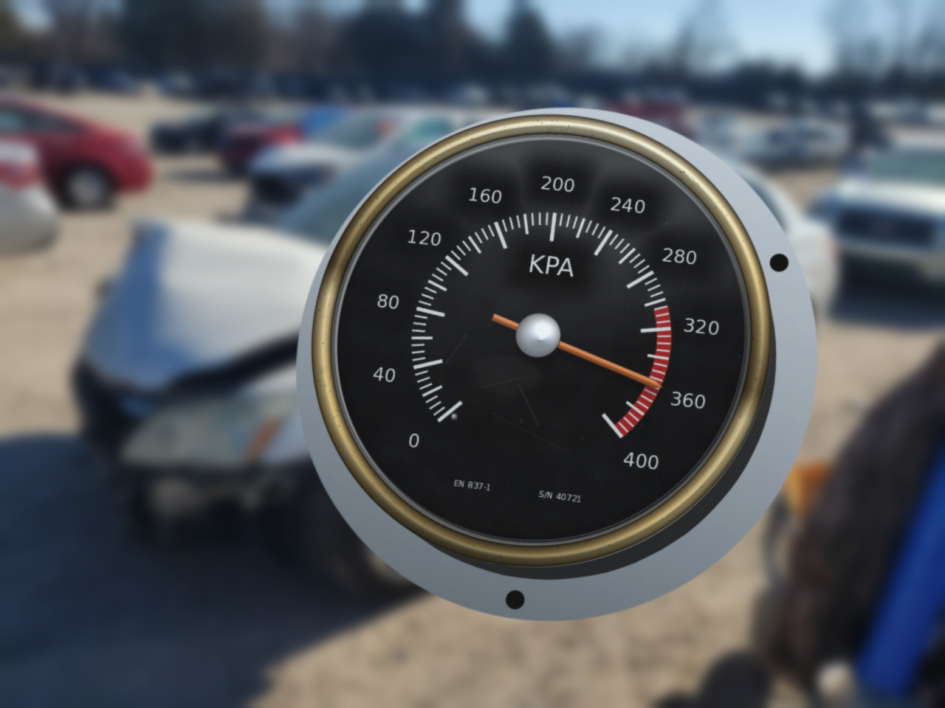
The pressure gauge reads kPa 360
